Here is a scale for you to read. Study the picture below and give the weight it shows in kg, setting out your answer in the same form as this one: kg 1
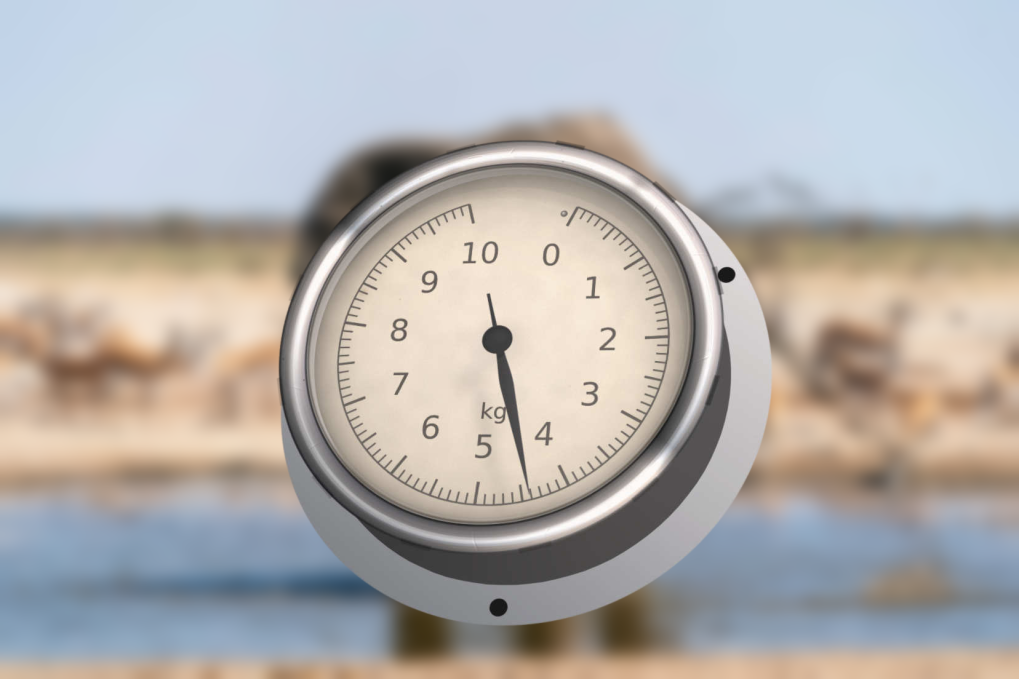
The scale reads kg 4.4
